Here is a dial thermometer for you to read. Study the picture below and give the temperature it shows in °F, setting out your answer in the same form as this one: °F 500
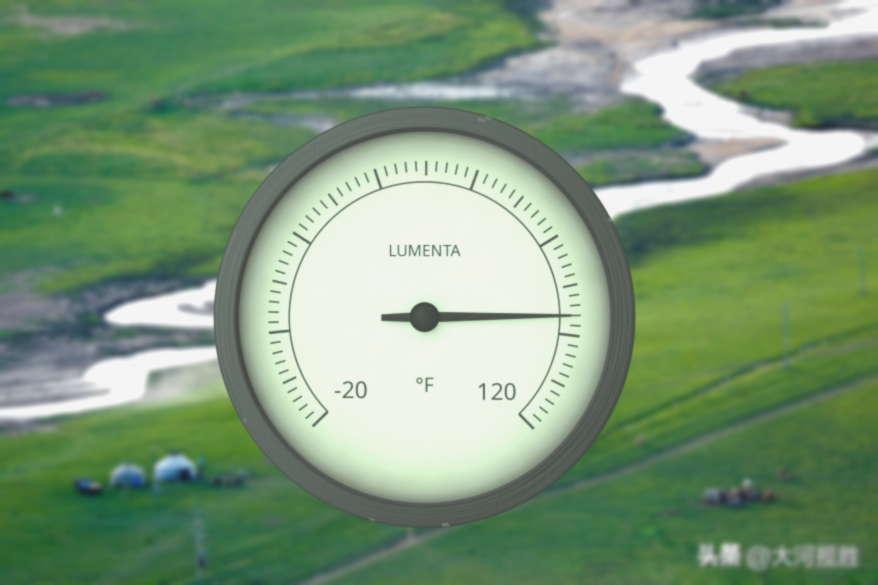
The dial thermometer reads °F 96
